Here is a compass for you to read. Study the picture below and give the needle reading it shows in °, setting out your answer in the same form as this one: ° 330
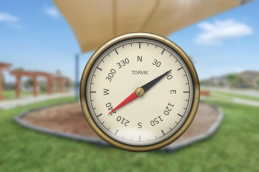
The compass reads ° 235
